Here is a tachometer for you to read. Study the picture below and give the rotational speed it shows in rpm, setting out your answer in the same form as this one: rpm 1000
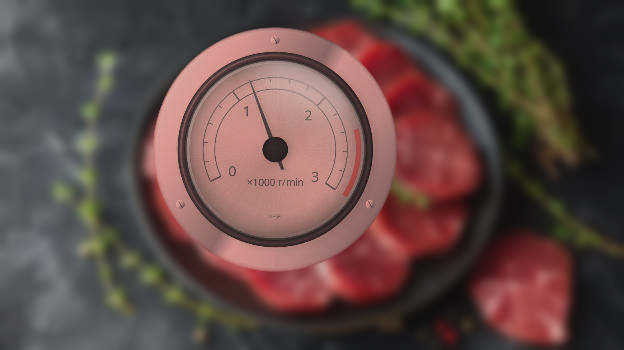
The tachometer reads rpm 1200
